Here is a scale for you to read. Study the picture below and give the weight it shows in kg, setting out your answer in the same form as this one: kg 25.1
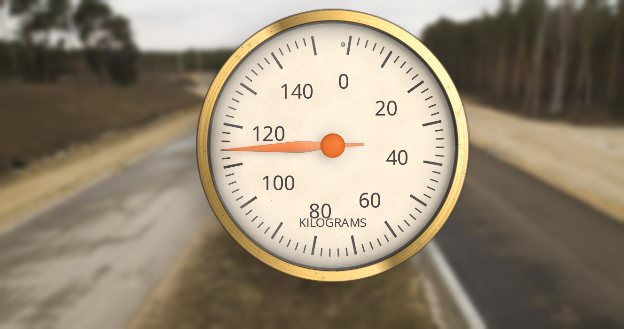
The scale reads kg 114
